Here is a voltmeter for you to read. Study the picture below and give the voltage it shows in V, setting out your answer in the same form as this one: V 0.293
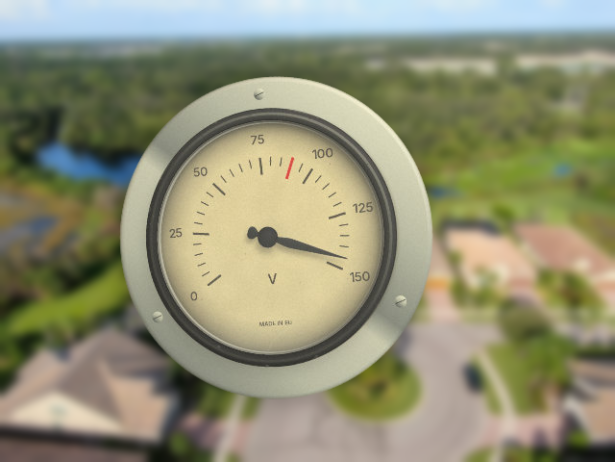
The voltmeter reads V 145
